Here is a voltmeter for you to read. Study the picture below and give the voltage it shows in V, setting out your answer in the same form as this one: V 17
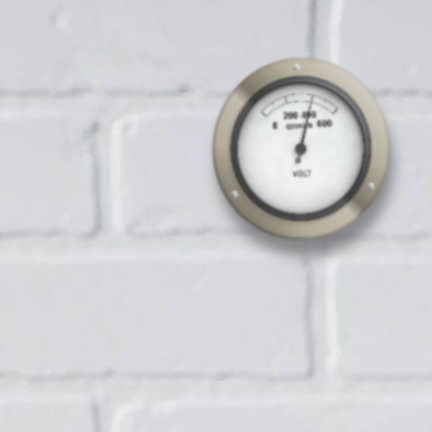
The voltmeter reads V 400
